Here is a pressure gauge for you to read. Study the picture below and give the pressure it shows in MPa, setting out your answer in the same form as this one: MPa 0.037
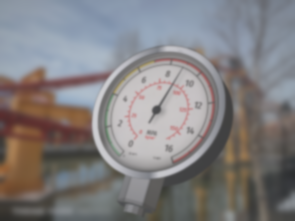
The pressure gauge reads MPa 9
